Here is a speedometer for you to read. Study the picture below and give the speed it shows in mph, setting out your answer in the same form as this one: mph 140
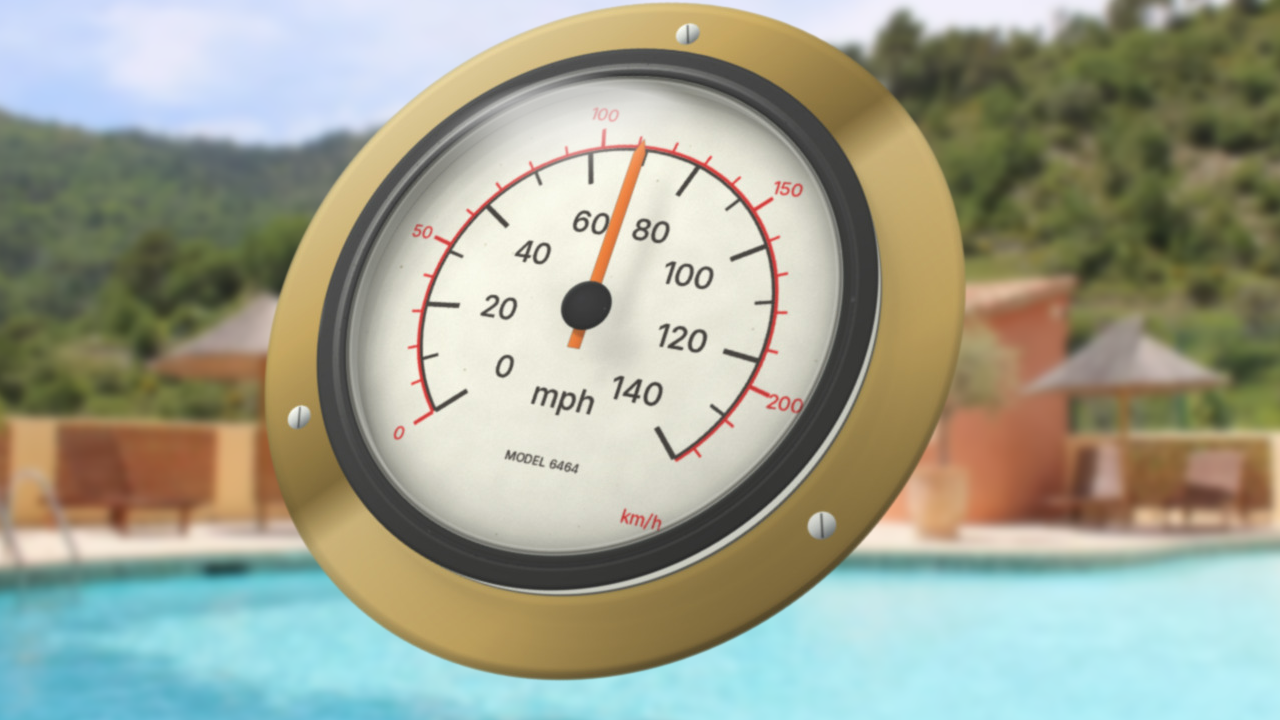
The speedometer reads mph 70
